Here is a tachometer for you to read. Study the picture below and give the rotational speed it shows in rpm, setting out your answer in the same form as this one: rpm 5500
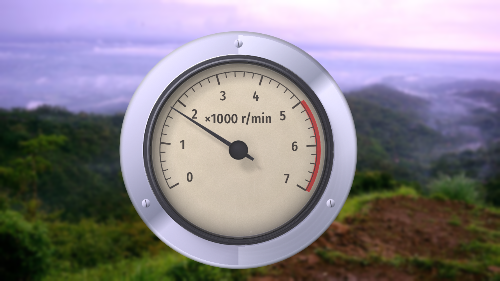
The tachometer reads rpm 1800
